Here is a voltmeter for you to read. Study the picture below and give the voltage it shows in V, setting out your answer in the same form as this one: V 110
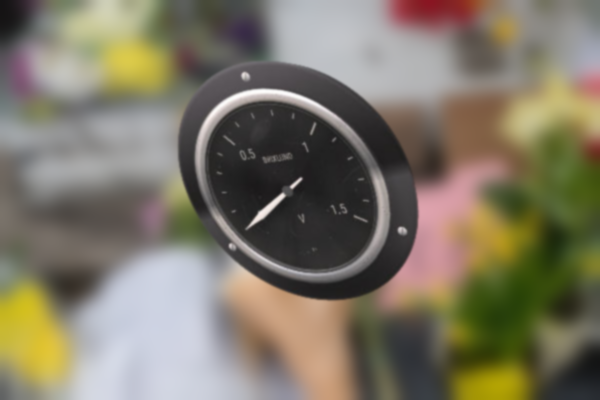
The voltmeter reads V 0
